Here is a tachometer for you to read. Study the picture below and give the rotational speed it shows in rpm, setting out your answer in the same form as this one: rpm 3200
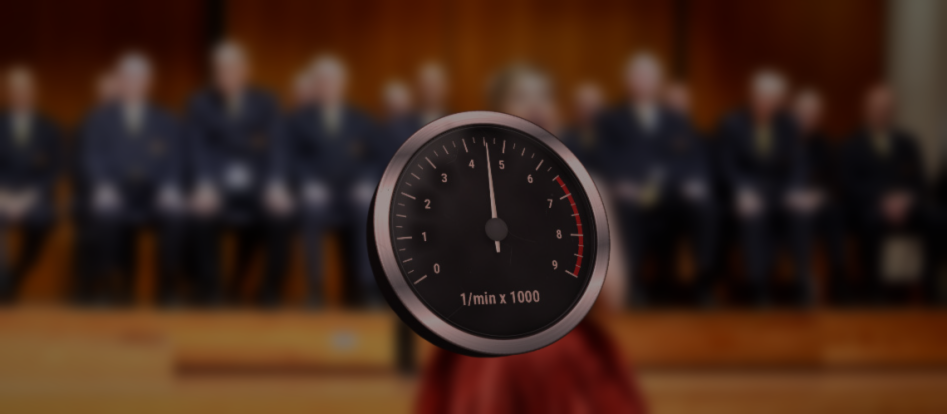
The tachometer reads rpm 4500
